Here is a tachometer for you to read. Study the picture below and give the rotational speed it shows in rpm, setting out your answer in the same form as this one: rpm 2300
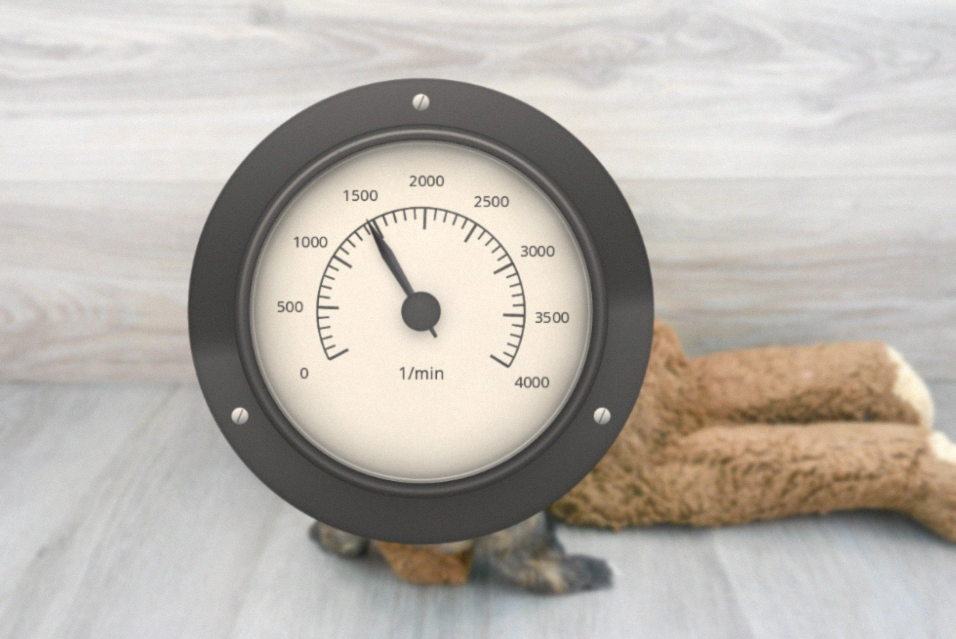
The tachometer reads rpm 1450
